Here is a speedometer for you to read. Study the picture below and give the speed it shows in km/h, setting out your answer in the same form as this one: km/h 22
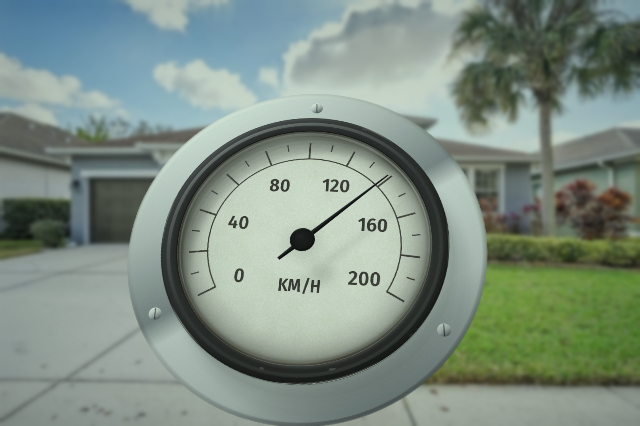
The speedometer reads km/h 140
